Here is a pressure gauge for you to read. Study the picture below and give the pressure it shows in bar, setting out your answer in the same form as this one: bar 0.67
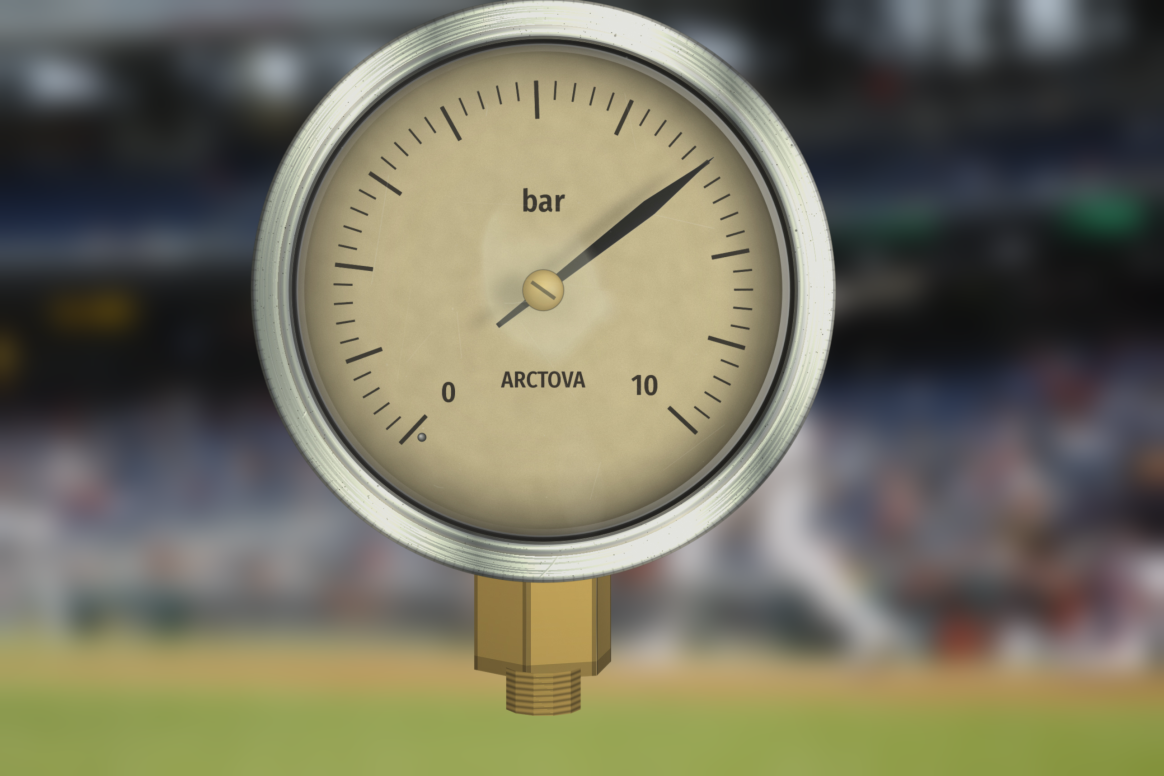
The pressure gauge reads bar 7
